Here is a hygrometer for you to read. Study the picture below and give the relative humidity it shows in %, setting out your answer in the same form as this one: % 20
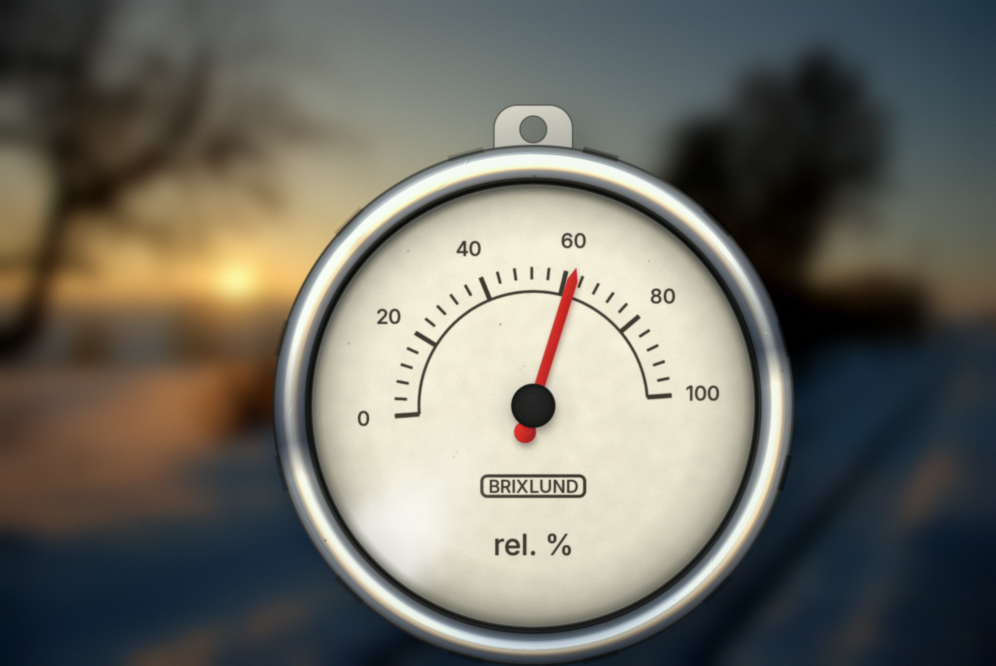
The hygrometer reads % 62
